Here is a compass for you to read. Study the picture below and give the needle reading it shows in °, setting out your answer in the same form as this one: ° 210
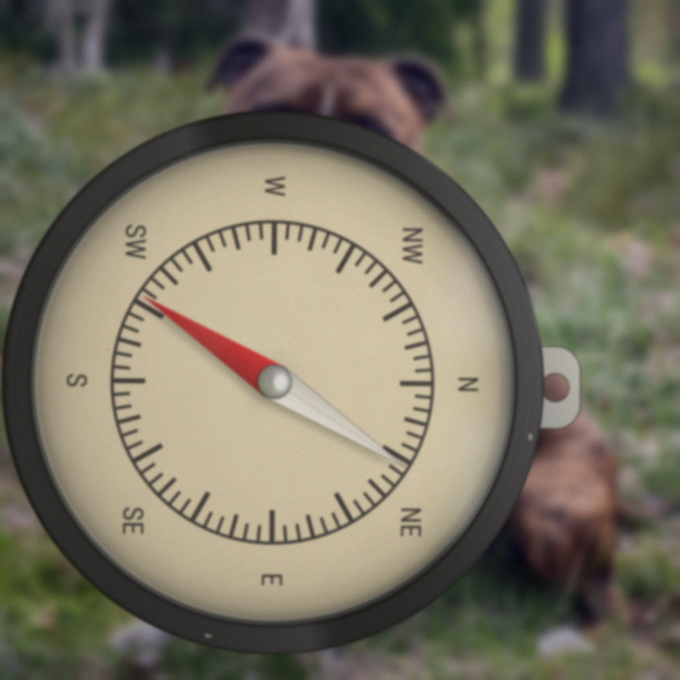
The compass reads ° 212.5
